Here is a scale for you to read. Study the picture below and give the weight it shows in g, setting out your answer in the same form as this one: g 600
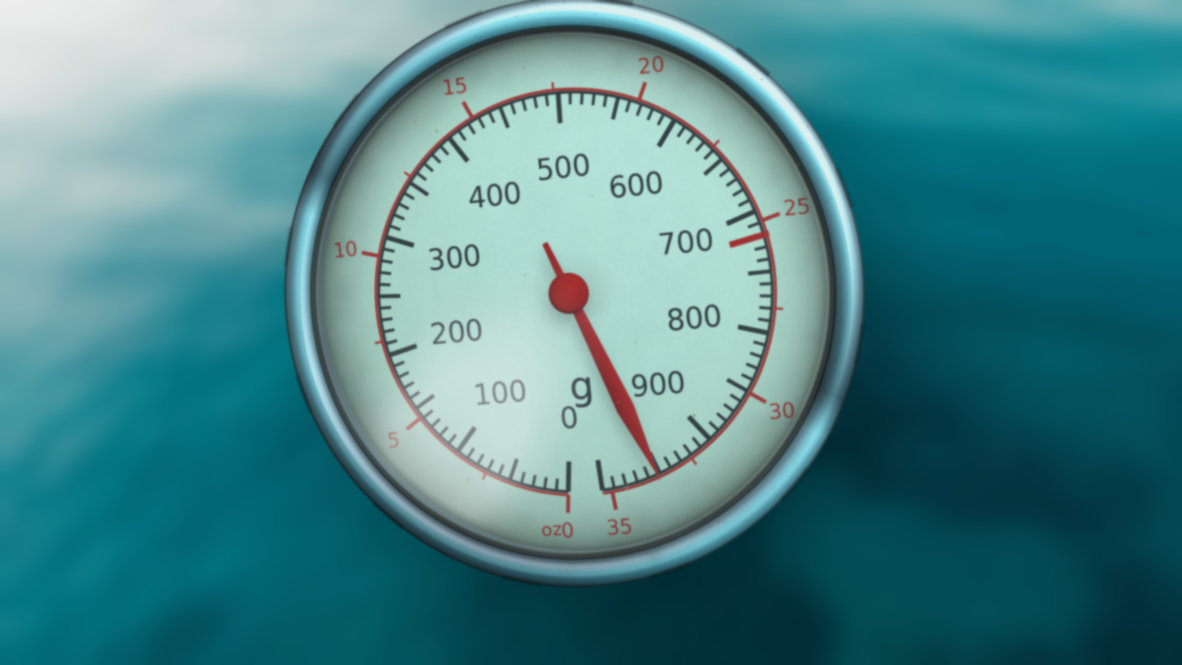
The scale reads g 950
